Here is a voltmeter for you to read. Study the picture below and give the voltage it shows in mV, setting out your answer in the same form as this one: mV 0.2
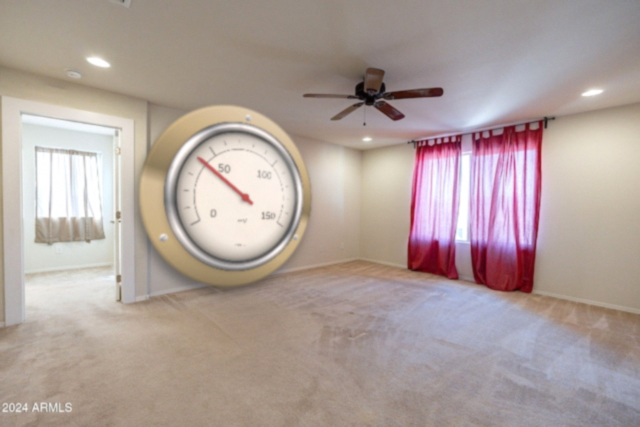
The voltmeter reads mV 40
